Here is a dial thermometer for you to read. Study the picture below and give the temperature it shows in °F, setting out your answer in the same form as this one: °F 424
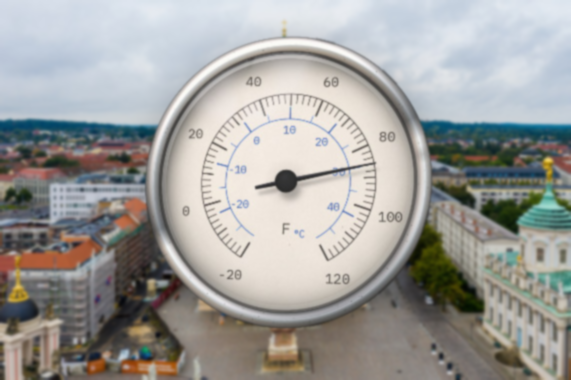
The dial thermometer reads °F 86
